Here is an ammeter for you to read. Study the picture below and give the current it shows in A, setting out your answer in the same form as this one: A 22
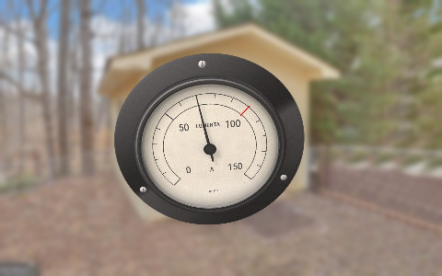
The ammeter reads A 70
